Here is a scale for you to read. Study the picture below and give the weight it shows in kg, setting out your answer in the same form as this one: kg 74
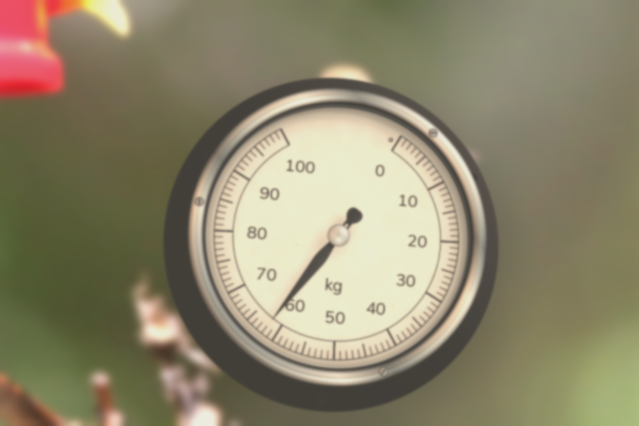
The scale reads kg 62
